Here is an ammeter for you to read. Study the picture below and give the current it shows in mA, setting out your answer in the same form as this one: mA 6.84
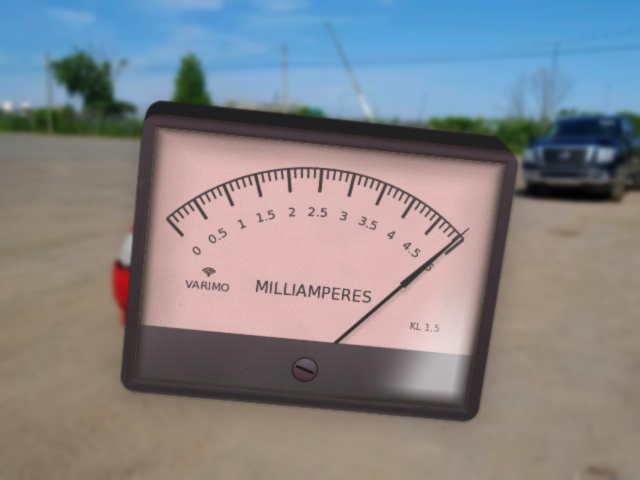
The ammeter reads mA 4.9
